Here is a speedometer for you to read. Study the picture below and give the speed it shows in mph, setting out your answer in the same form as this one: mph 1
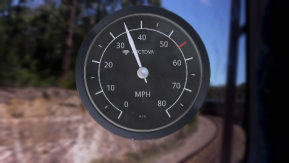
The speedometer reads mph 35
